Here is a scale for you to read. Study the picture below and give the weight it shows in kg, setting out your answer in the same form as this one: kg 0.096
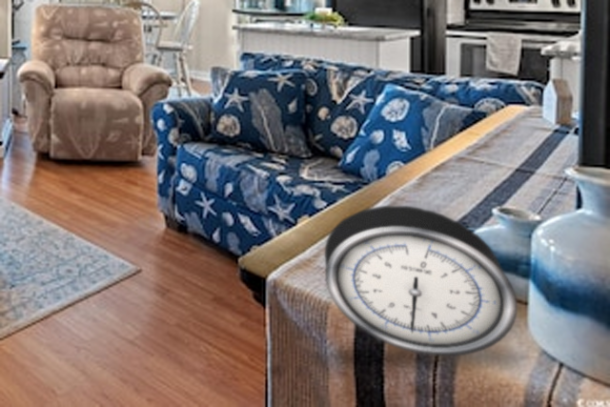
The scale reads kg 5
